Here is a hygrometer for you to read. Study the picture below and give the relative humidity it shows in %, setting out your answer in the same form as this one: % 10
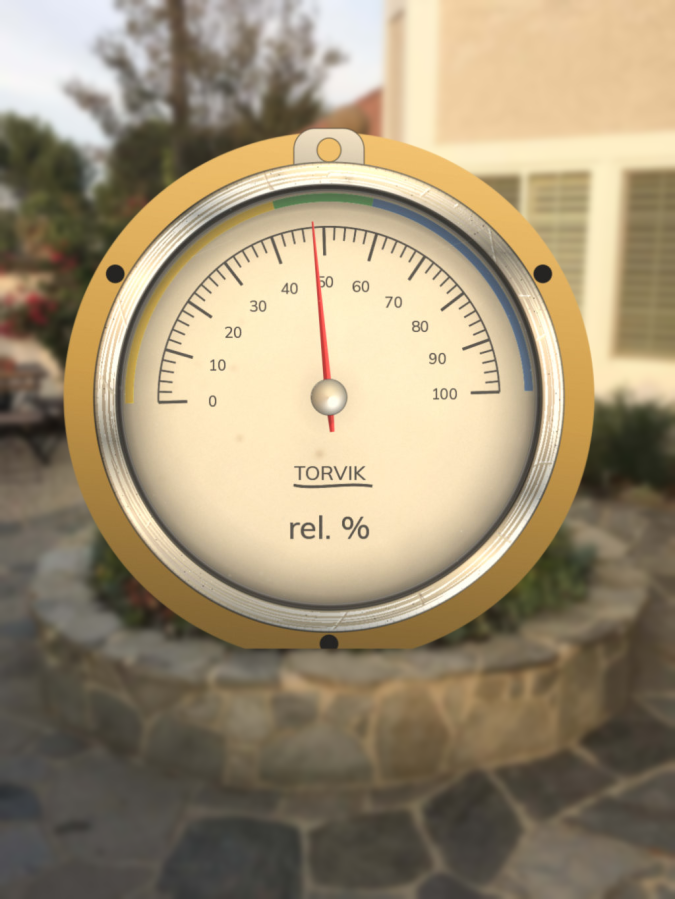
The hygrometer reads % 48
